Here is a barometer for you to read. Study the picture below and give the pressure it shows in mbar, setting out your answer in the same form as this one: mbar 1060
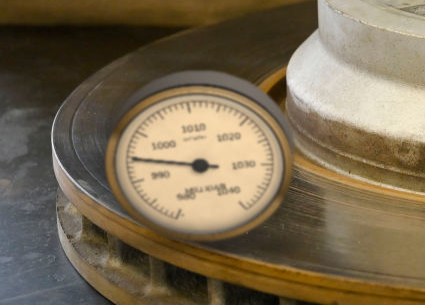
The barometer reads mbar 995
